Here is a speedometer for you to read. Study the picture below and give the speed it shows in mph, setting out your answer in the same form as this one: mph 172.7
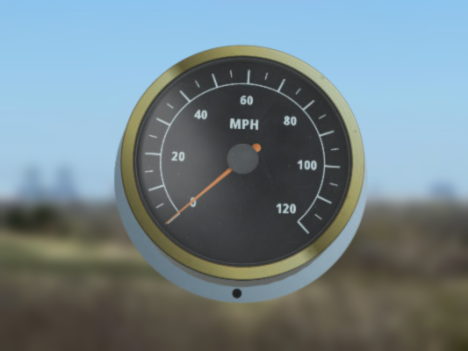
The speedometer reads mph 0
